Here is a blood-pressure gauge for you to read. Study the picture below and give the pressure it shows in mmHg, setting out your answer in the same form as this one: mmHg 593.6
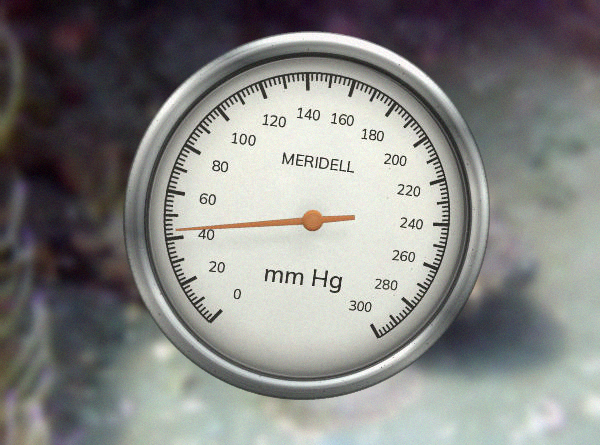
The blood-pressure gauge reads mmHg 44
